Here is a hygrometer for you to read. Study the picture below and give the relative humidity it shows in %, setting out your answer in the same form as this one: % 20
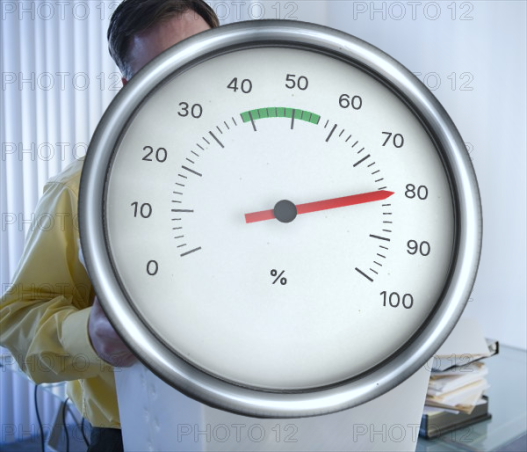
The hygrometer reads % 80
